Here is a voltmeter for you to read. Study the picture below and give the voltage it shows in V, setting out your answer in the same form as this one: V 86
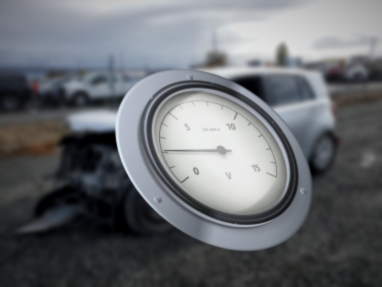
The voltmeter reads V 2
